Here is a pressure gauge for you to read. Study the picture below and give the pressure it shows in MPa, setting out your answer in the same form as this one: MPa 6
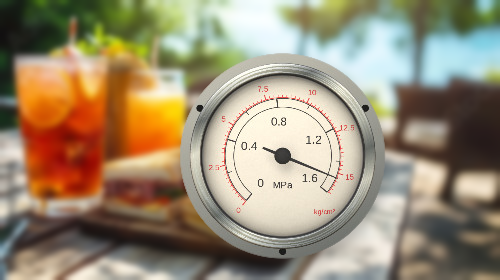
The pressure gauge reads MPa 1.5
